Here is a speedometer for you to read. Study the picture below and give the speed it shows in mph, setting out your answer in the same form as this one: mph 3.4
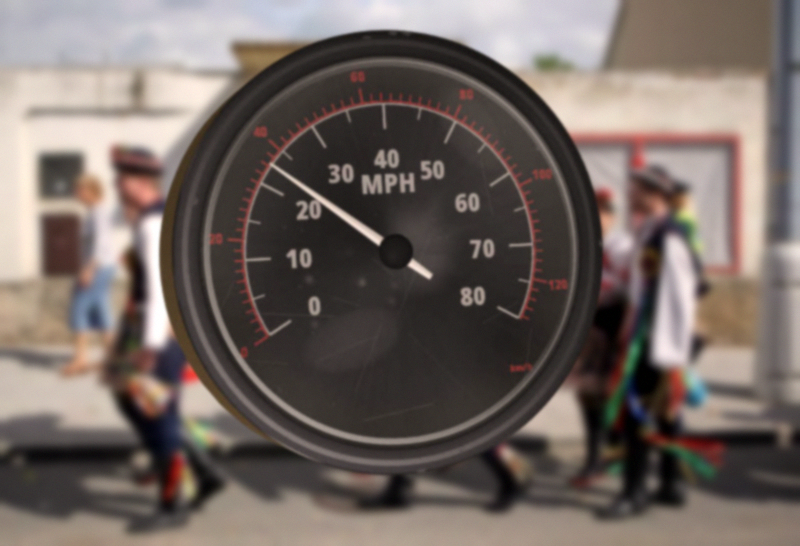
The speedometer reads mph 22.5
